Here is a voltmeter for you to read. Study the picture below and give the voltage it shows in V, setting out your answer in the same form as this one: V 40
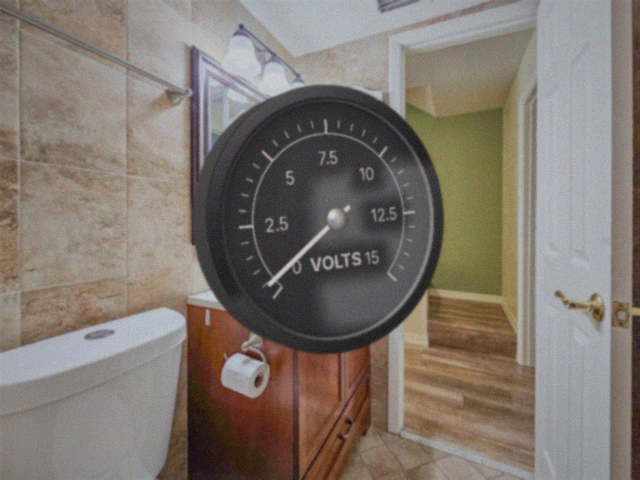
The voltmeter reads V 0.5
